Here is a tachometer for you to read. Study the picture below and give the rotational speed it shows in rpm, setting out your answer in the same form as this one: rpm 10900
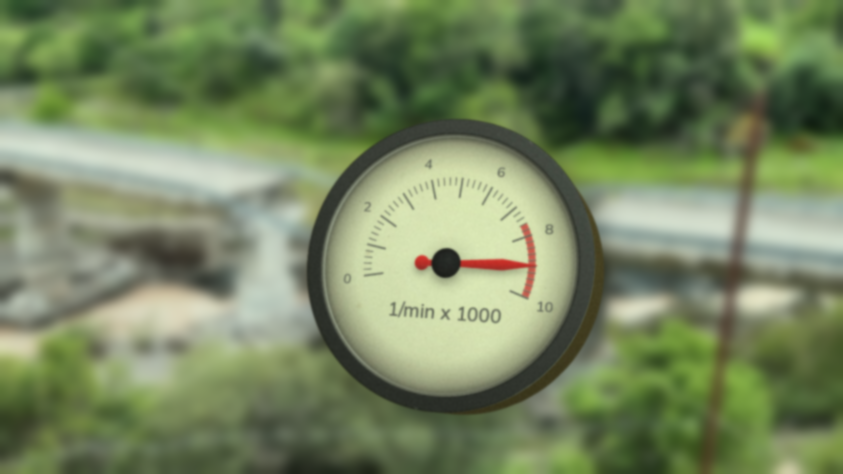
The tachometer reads rpm 9000
